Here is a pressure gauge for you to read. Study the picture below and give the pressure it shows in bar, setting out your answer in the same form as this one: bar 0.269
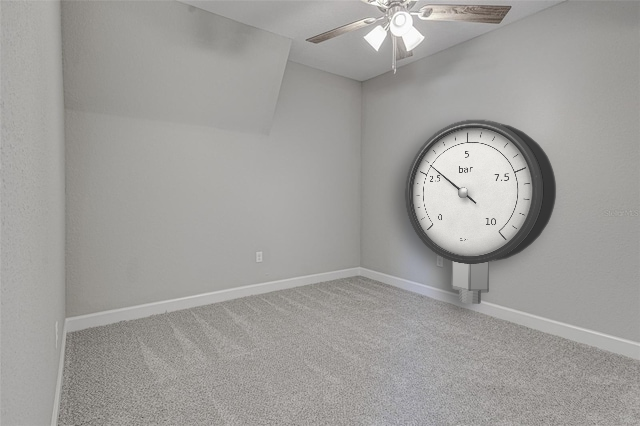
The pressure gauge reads bar 3
